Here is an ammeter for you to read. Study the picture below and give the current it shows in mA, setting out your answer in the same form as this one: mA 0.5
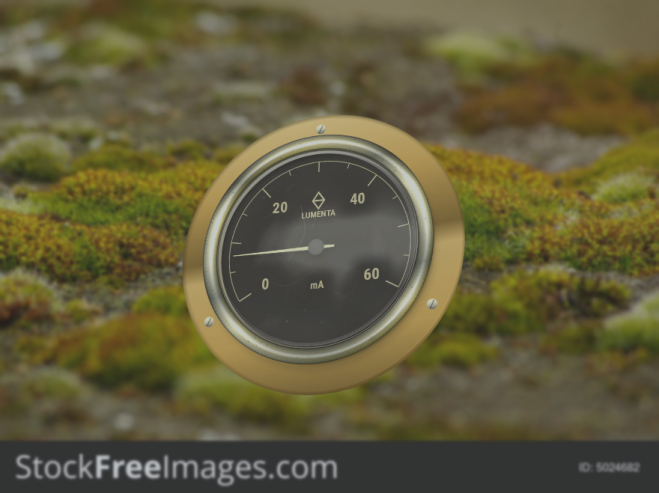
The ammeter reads mA 7.5
